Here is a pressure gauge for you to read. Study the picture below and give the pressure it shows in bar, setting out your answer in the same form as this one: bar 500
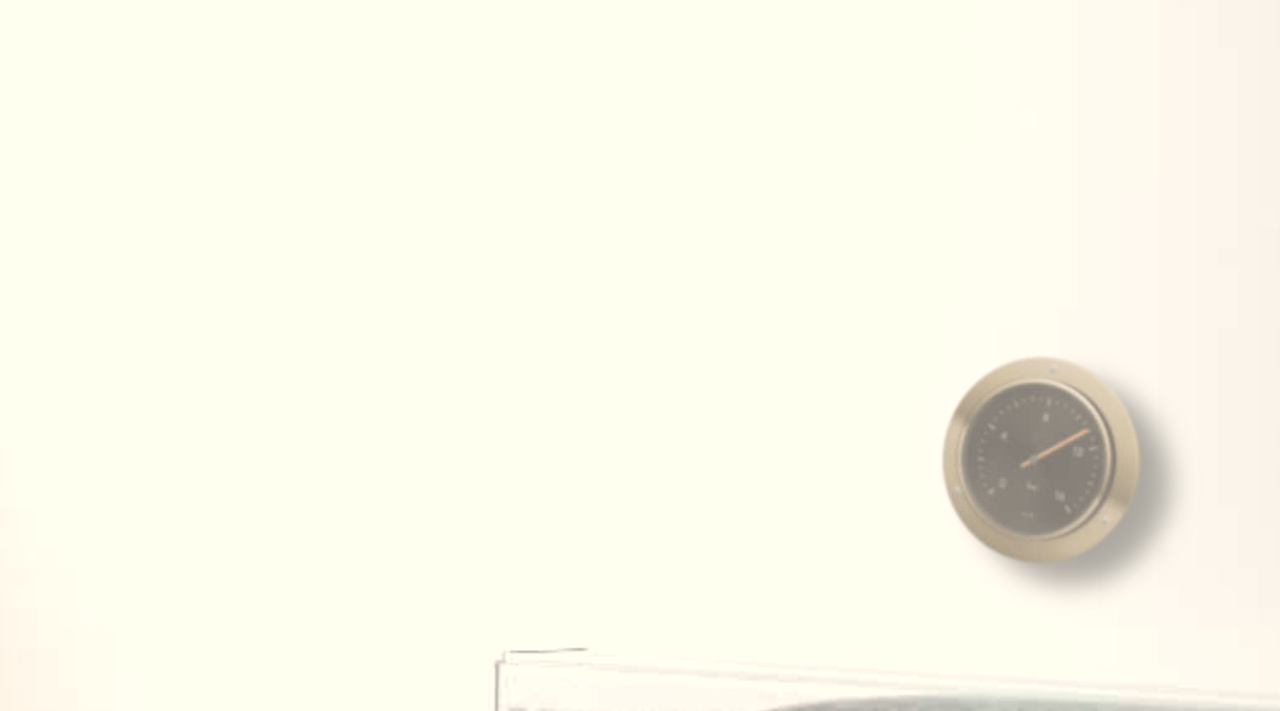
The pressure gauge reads bar 11
